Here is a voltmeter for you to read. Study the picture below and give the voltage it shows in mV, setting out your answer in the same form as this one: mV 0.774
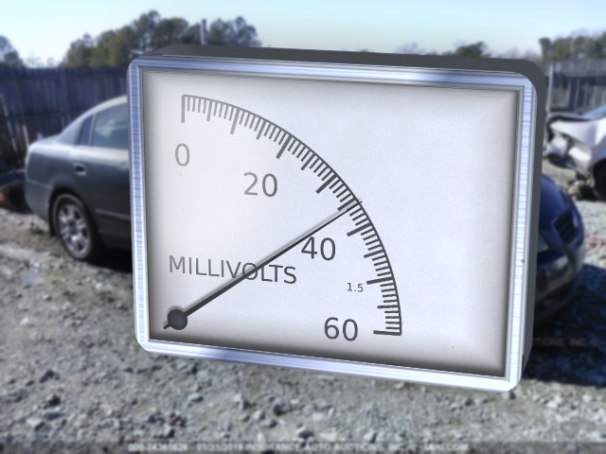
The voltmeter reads mV 36
